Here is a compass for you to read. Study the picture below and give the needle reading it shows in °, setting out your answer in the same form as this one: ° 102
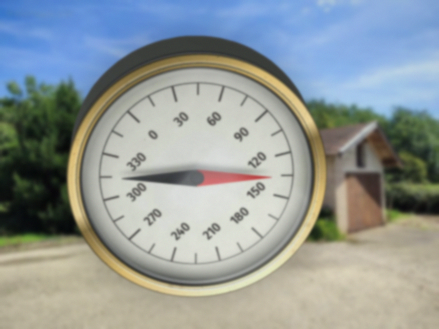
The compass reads ° 135
